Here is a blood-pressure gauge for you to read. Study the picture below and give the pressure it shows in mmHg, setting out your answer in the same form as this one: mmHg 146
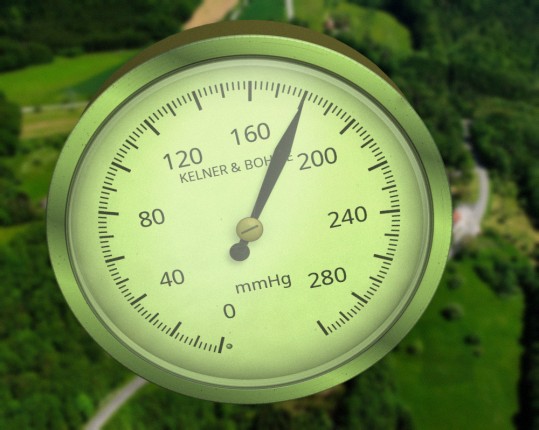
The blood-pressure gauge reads mmHg 180
